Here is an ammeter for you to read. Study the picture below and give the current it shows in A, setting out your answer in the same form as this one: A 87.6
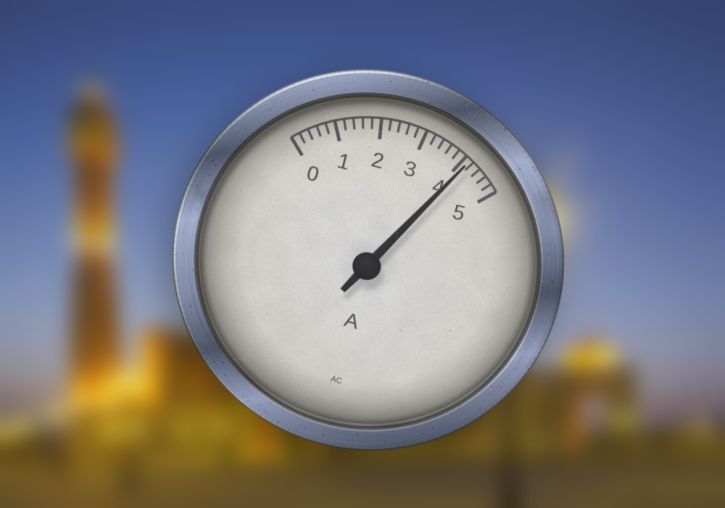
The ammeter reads A 4.1
